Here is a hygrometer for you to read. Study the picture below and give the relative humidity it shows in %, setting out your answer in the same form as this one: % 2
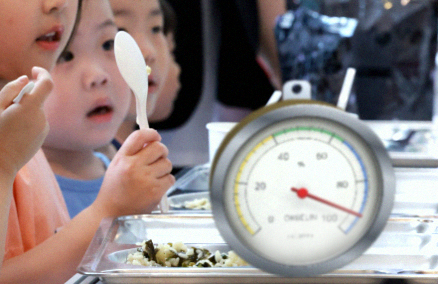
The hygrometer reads % 92
